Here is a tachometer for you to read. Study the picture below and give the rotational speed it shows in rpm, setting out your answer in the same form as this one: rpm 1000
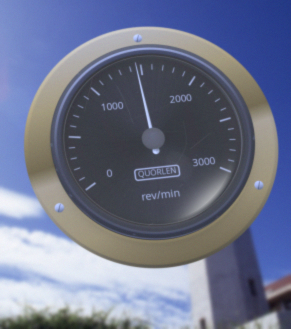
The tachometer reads rpm 1450
